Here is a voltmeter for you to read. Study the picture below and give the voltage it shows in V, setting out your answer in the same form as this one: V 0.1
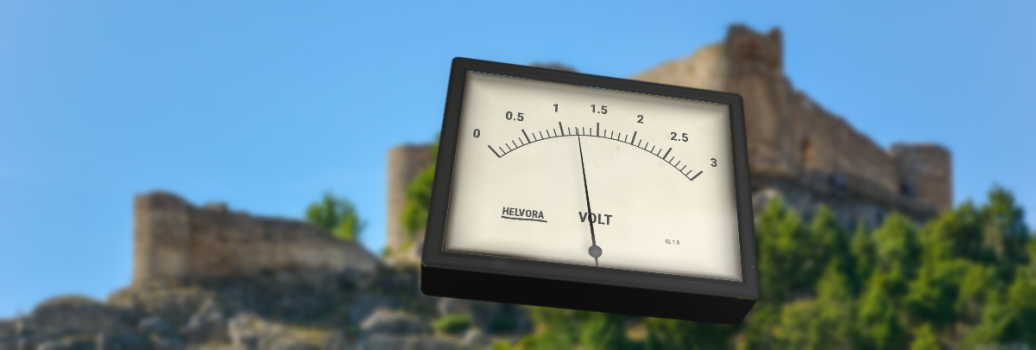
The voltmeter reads V 1.2
